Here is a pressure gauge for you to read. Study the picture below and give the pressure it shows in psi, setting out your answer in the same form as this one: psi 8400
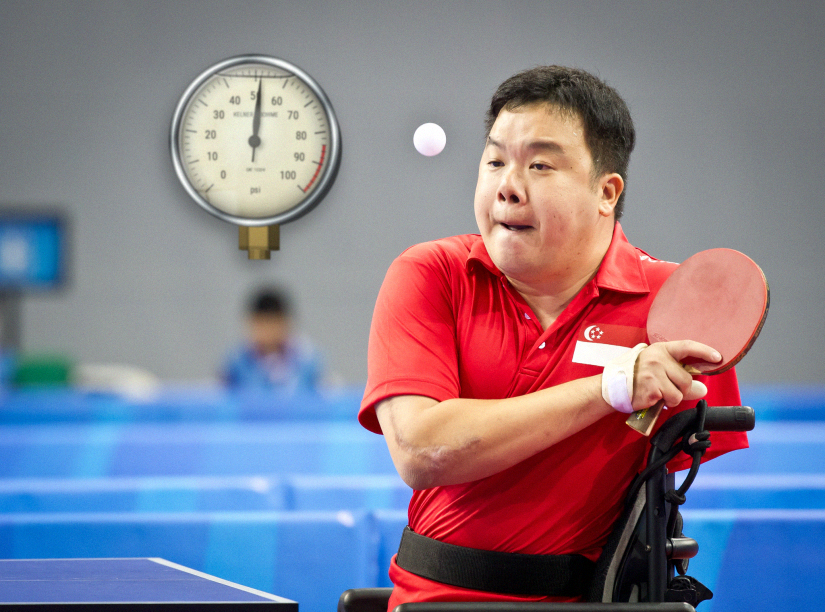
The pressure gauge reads psi 52
